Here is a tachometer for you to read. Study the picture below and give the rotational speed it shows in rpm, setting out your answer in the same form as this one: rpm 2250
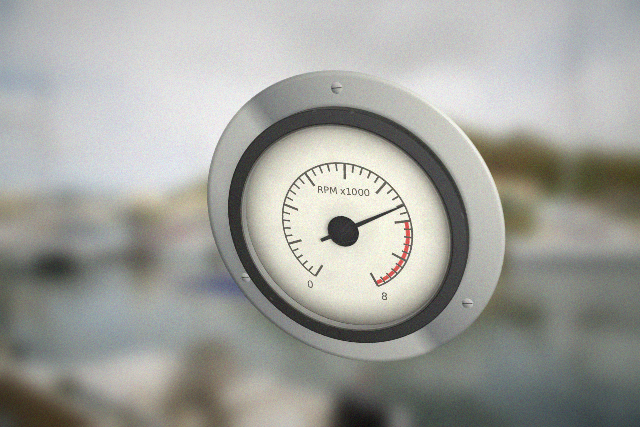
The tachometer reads rpm 5600
